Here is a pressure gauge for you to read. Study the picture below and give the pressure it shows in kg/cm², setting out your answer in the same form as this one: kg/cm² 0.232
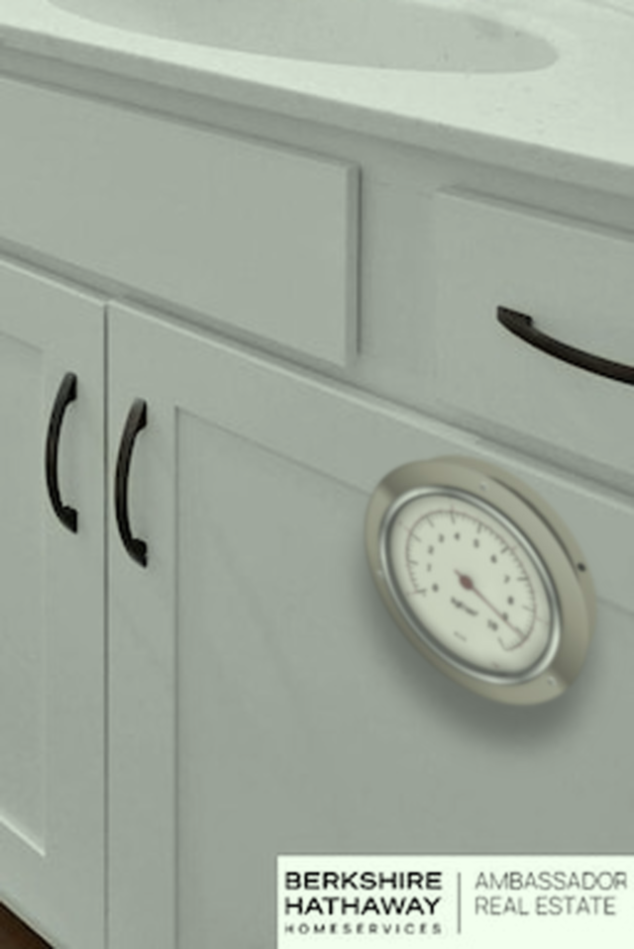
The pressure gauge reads kg/cm² 9
